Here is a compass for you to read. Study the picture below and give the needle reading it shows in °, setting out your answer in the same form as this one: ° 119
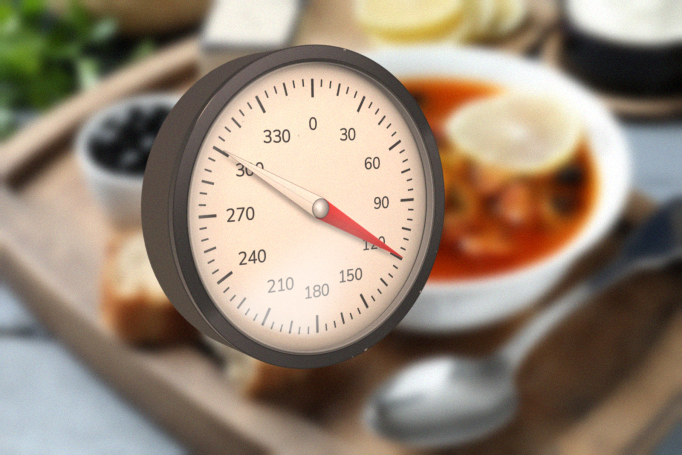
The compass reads ° 120
